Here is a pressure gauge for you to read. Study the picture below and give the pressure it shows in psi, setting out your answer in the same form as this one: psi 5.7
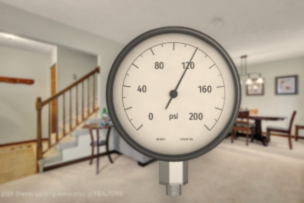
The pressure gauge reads psi 120
